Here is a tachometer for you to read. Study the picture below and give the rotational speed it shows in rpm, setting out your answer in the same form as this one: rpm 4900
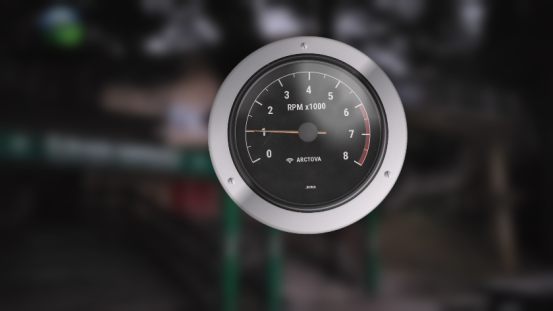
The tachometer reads rpm 1000
